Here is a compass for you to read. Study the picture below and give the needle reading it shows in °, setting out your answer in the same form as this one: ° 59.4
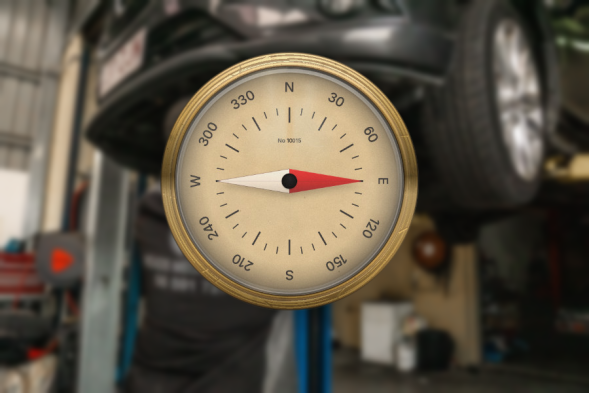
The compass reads ° 90
